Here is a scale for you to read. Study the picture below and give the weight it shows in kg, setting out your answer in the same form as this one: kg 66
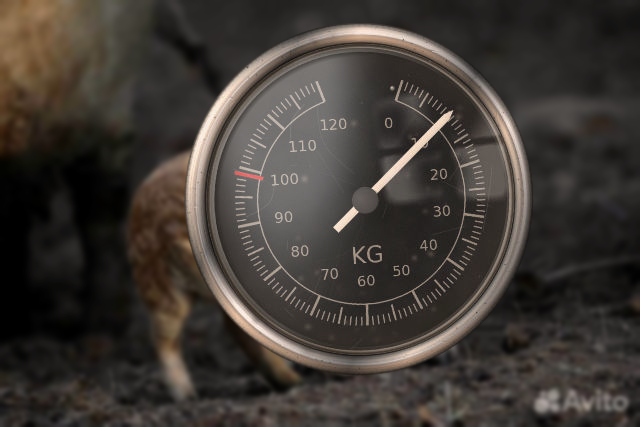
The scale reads kg 10
